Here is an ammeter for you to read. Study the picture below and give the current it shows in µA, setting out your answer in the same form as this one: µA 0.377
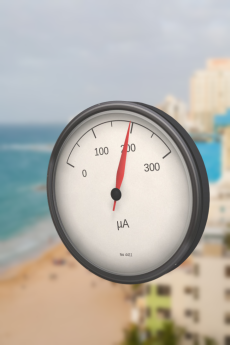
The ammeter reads µA 200
